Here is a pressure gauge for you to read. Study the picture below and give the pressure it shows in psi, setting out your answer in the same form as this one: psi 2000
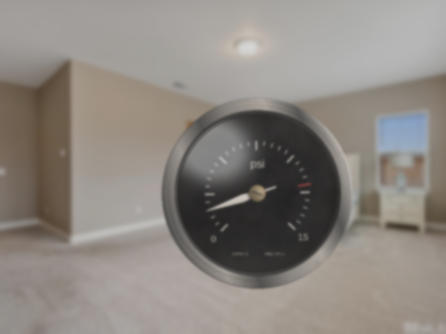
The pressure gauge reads psi 1.5
